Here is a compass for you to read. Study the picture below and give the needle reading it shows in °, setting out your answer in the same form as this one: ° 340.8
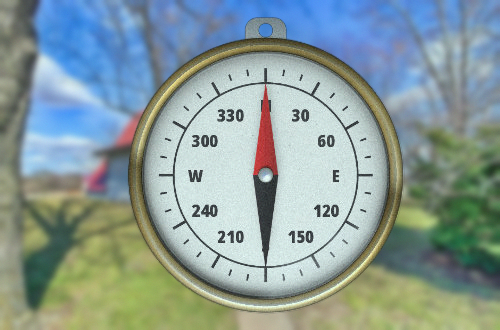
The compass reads ° 0
